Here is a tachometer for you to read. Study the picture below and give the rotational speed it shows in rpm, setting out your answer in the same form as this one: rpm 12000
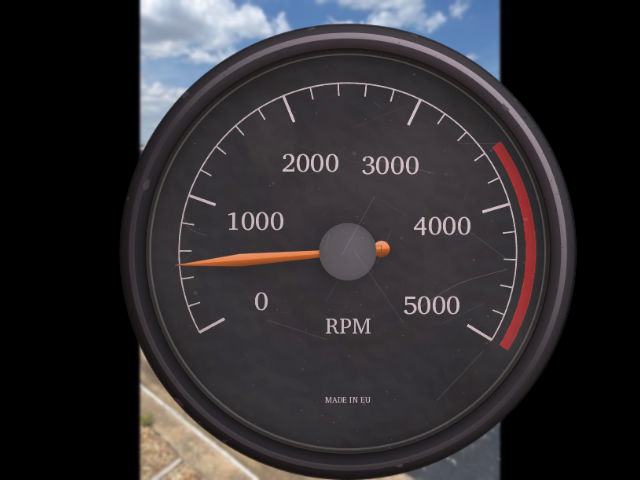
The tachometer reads rpm 500
